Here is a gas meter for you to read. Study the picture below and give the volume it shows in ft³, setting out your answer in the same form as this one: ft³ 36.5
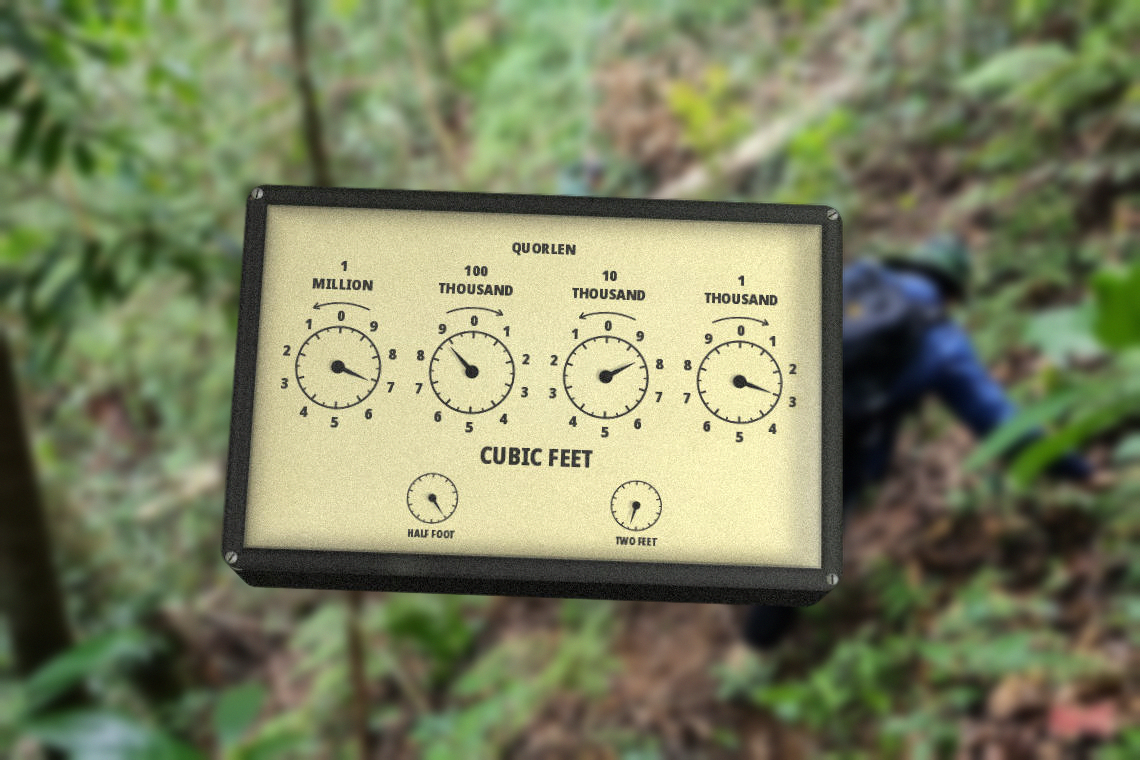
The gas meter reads ft³ 688300
